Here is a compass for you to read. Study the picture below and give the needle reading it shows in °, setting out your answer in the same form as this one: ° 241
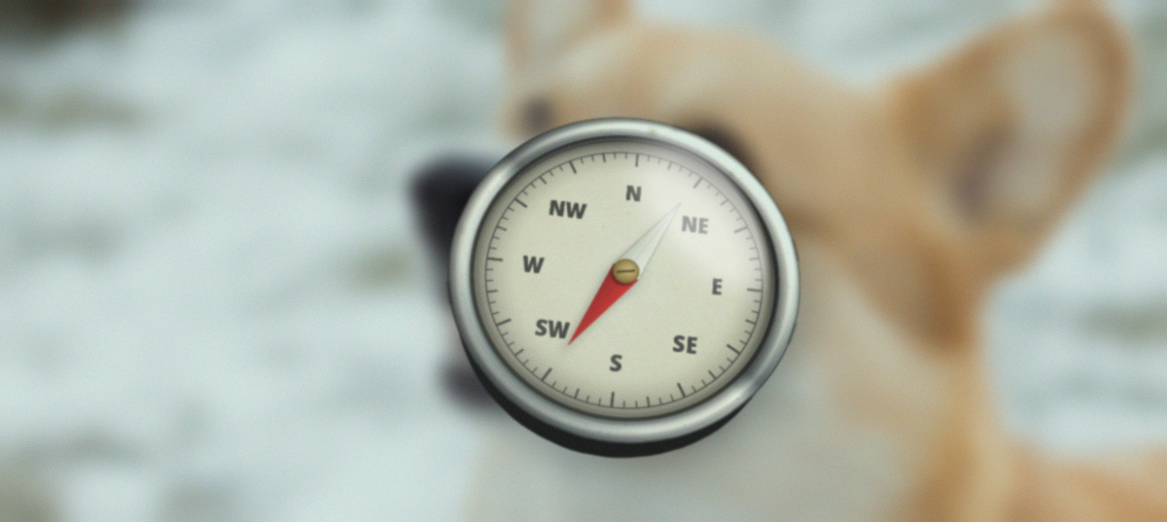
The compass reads ° 210
